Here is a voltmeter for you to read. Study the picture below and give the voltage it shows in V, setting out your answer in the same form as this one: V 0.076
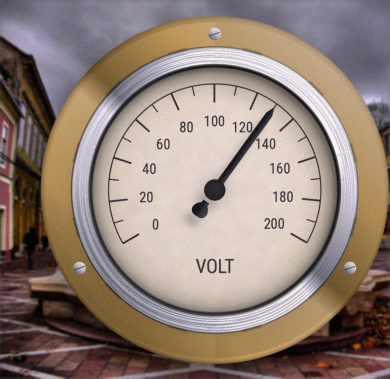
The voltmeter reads V 130
